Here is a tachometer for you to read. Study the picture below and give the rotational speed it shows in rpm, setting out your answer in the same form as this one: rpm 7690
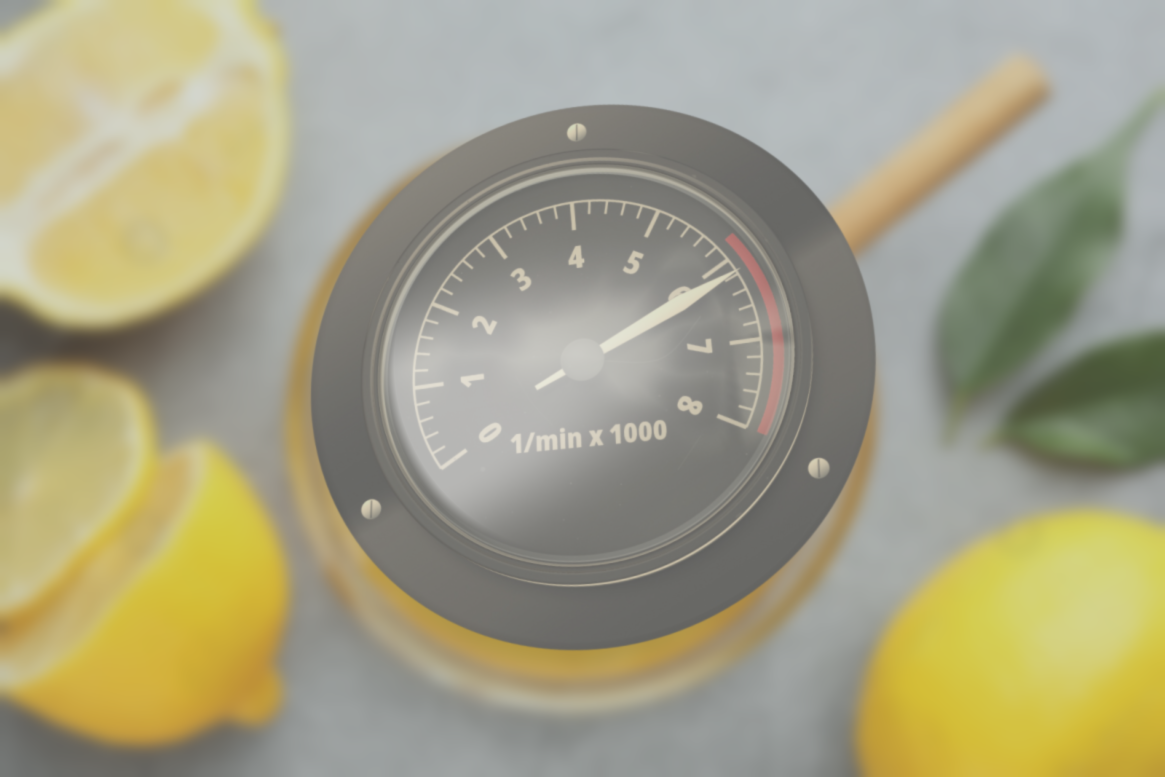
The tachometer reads rpm 6200
